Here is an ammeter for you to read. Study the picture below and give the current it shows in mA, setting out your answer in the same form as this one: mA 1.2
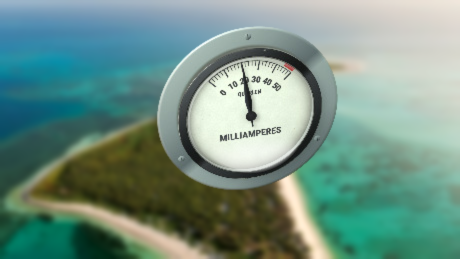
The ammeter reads mA 20
